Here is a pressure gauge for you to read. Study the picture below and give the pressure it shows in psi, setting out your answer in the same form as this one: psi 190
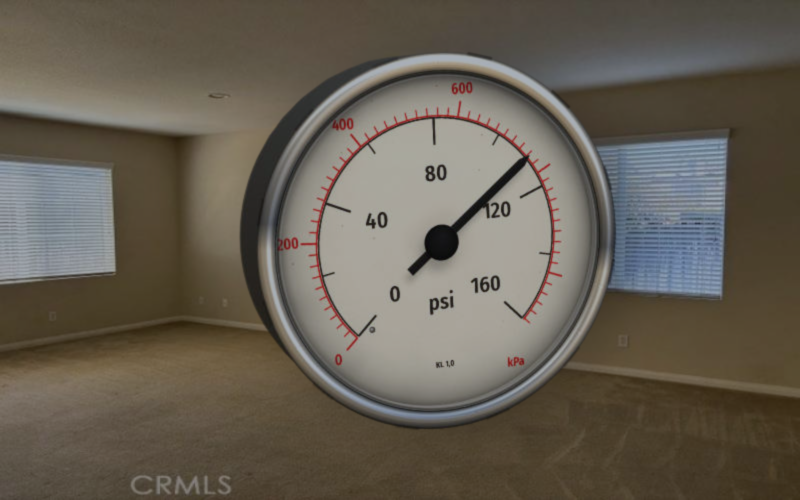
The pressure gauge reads psi 110
